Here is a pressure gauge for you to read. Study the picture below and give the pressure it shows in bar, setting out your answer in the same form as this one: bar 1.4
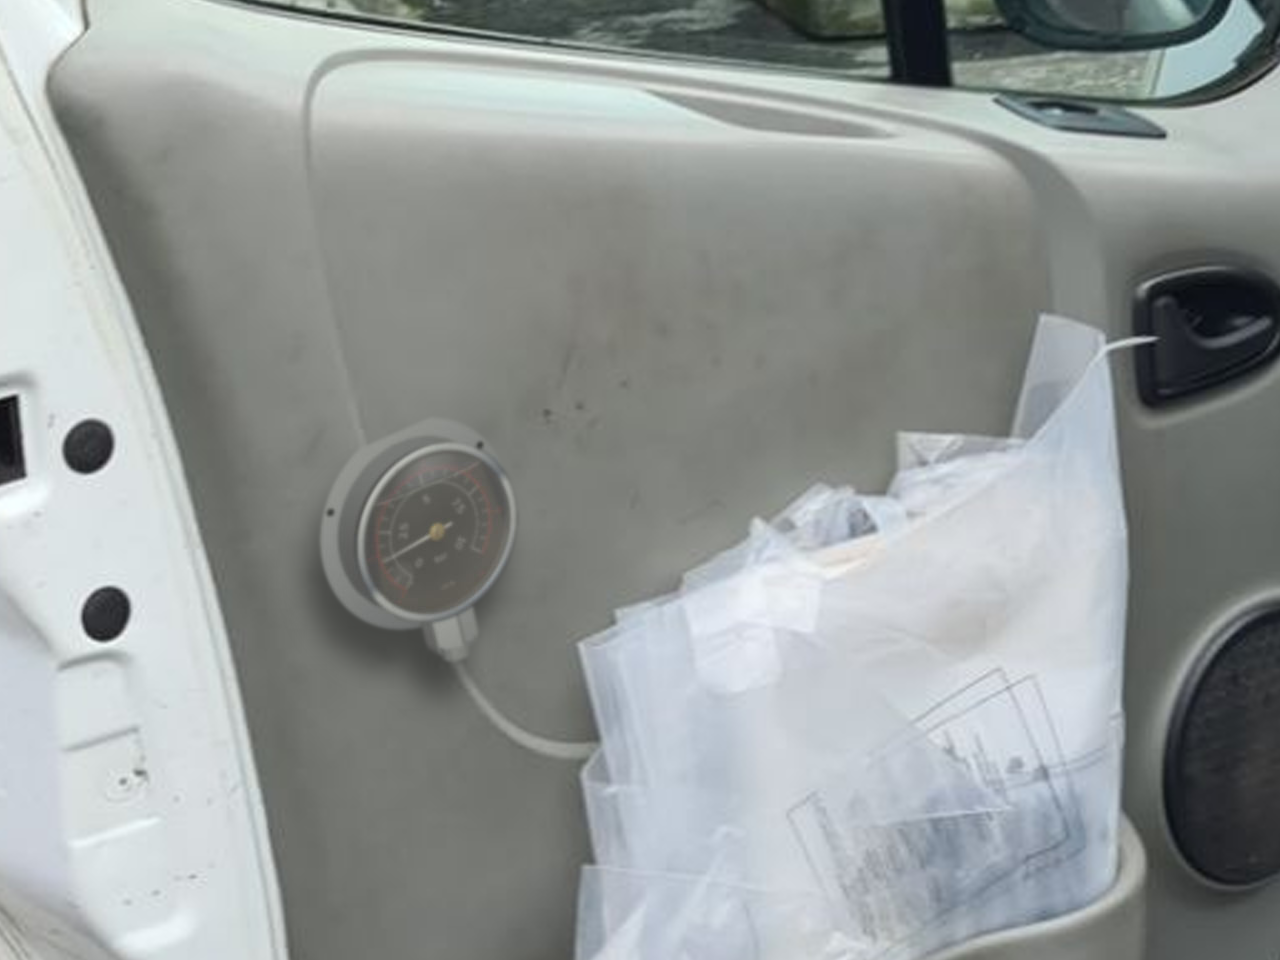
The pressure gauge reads bar 1.5
